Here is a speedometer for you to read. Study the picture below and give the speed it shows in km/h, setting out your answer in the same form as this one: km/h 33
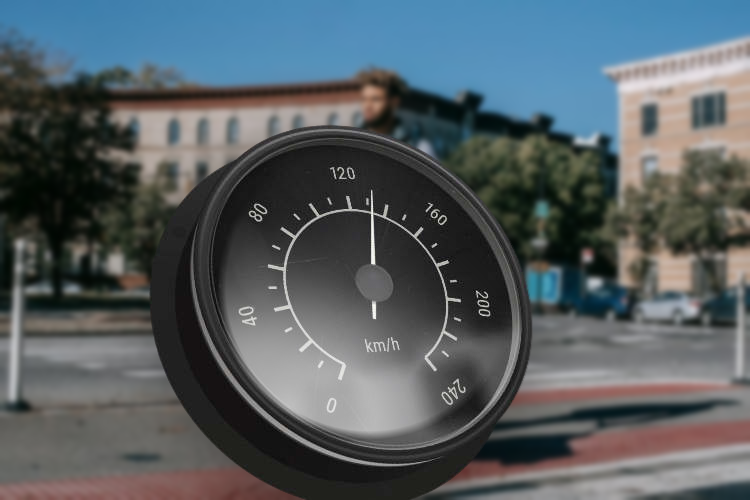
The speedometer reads km/h 130
